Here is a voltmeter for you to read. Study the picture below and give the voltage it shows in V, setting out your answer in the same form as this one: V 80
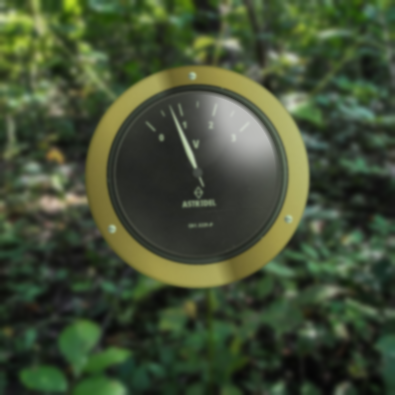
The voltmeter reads V 0.75
